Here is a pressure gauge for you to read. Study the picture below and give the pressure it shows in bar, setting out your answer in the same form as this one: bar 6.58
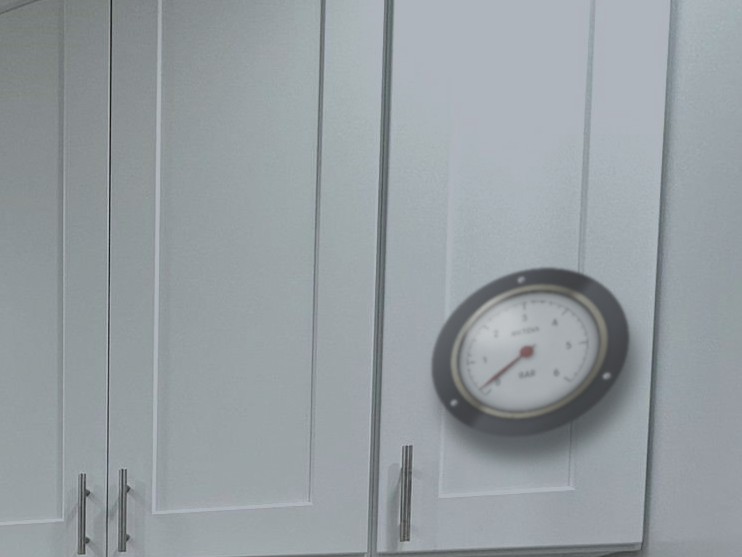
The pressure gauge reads bar 0.2
